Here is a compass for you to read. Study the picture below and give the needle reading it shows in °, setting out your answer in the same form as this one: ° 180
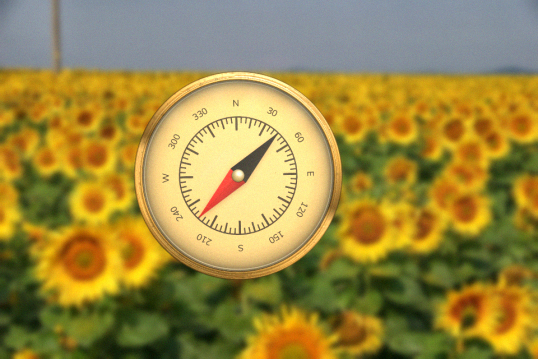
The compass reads ° 225
